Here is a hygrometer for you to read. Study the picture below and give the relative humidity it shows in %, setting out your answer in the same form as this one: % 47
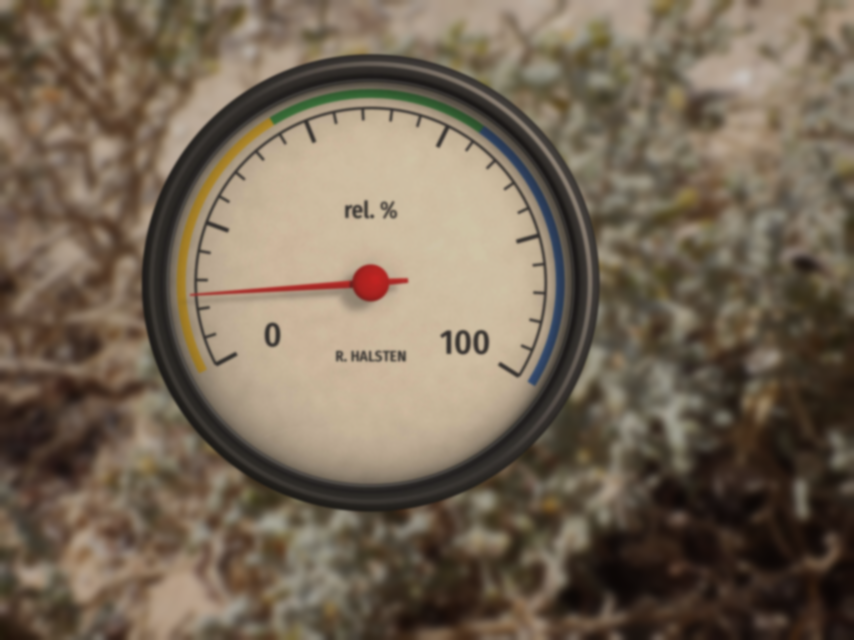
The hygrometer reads % 10
